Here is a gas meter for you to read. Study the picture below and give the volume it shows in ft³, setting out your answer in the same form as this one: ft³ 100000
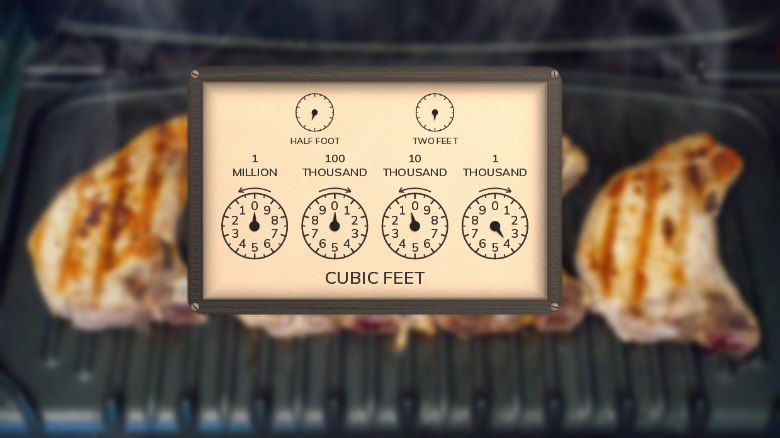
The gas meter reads ft³ 400
